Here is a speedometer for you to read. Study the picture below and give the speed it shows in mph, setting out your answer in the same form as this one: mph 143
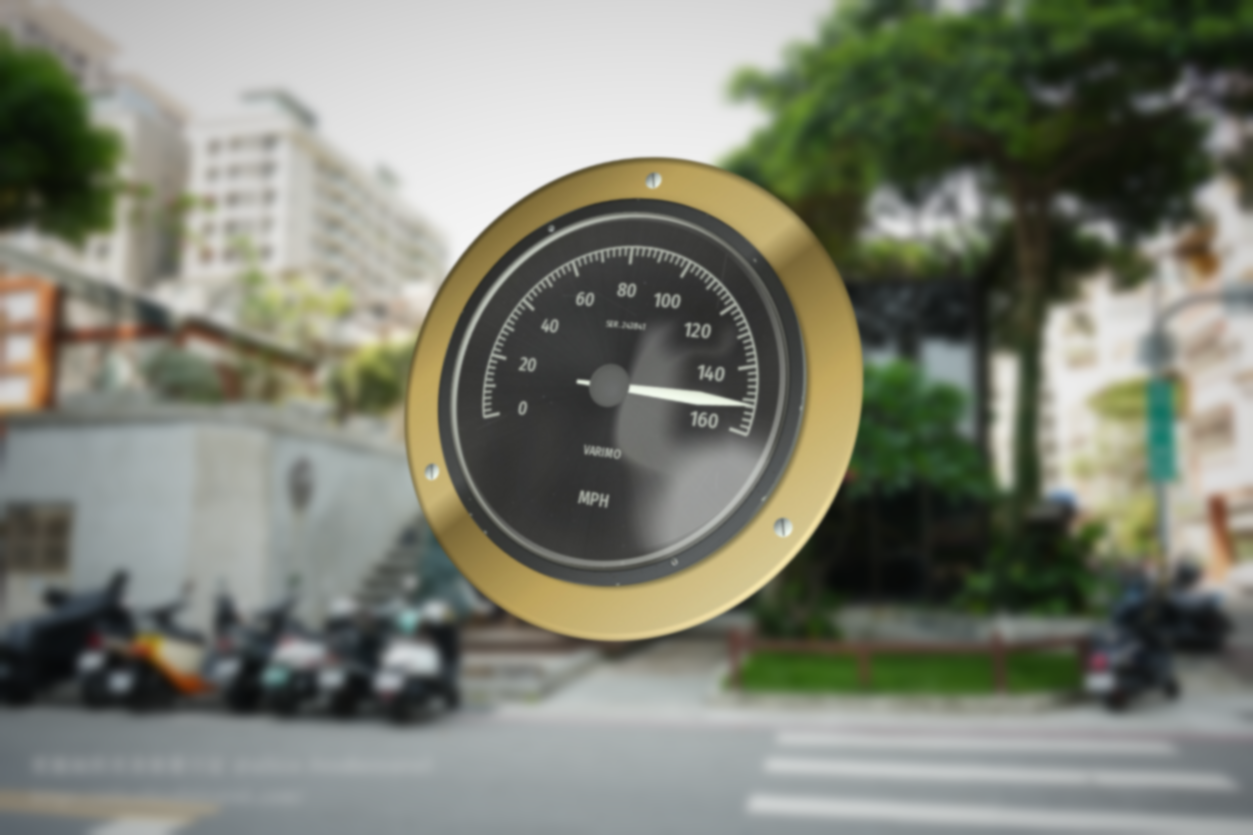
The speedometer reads mph 152
